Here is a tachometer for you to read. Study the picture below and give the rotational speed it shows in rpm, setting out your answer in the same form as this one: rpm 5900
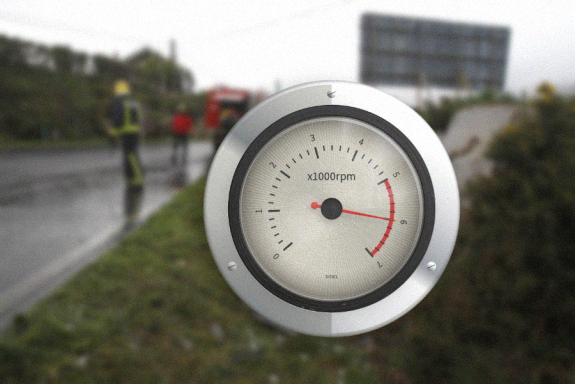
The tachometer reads rpm 6000
